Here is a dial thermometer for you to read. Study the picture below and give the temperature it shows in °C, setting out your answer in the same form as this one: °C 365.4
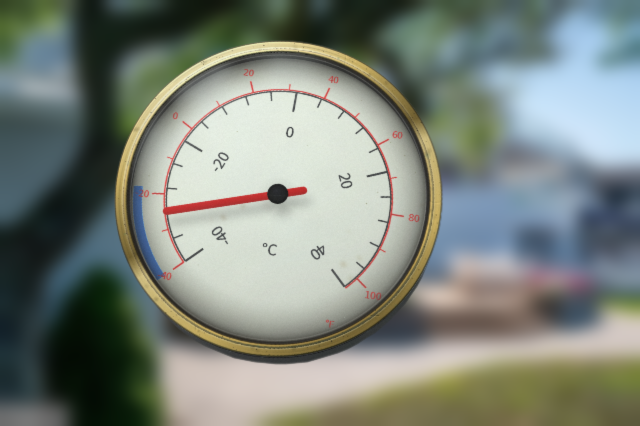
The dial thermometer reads °C -32
